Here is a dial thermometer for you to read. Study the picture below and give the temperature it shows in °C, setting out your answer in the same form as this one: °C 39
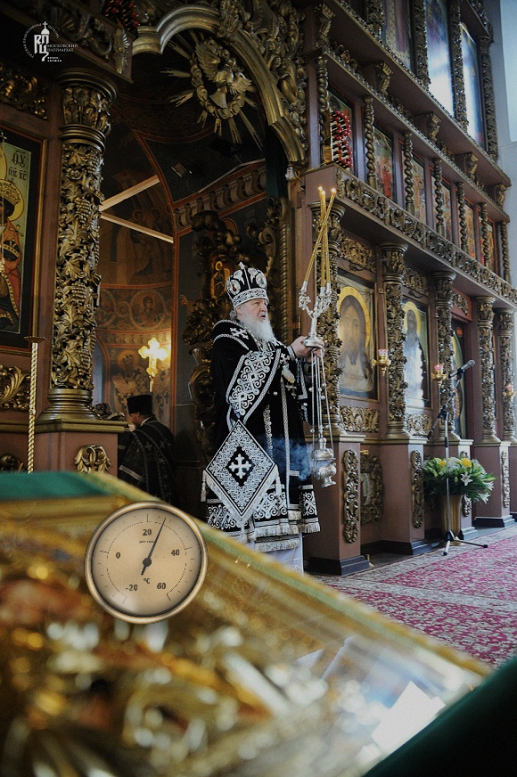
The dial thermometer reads °C 26
